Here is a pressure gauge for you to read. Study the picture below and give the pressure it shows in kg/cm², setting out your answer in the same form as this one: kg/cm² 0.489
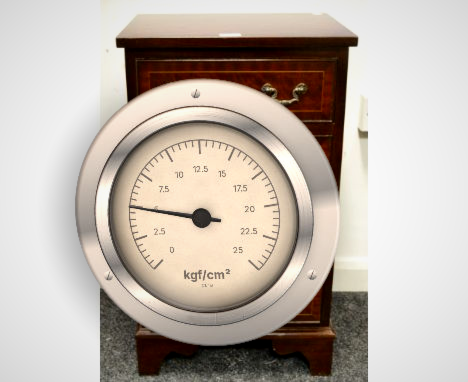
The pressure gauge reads kg/cm² 5
